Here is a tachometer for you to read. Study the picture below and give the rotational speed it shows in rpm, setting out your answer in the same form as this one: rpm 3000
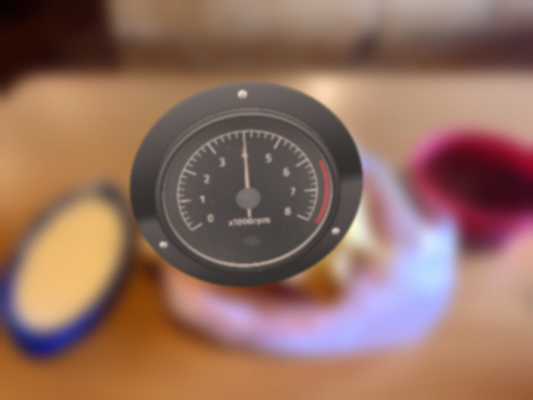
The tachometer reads rpm 4000
